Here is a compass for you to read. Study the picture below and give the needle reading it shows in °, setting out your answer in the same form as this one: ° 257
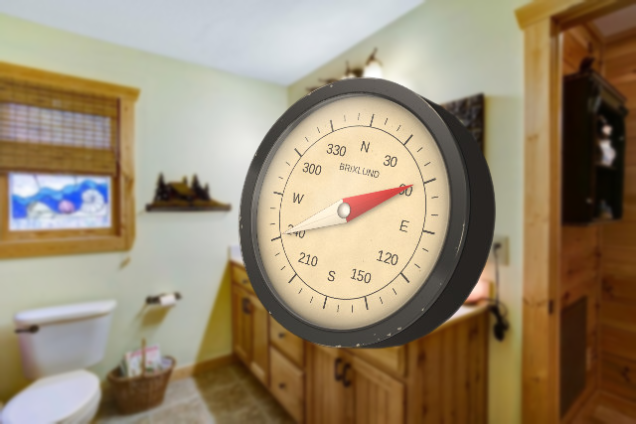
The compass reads ° 60
